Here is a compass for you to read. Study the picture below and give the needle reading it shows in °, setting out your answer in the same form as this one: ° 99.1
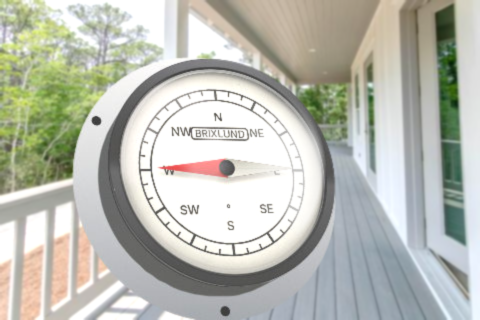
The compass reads ° 270
